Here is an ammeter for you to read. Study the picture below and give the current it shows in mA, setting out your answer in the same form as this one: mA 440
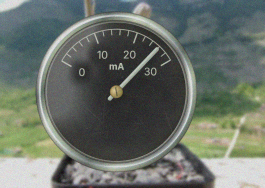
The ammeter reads mA 26
